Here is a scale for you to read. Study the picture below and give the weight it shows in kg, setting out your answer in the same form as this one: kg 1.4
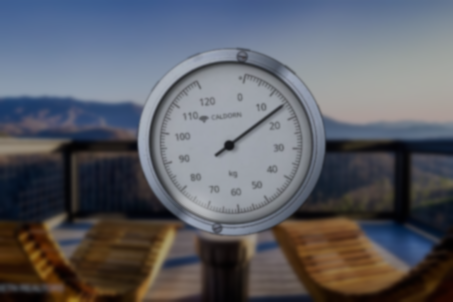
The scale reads kg 15
